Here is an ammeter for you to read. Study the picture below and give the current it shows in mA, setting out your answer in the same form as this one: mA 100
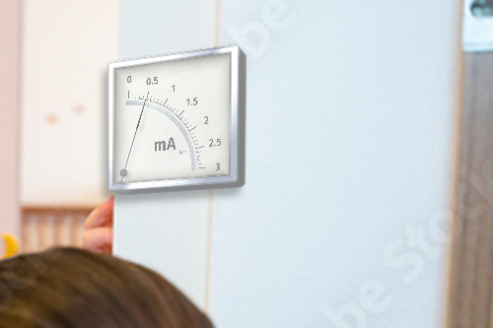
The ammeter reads mA 0.5
